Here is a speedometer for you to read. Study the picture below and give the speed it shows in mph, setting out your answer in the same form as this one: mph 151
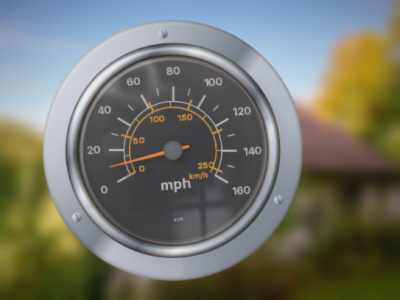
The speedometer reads mph 10
